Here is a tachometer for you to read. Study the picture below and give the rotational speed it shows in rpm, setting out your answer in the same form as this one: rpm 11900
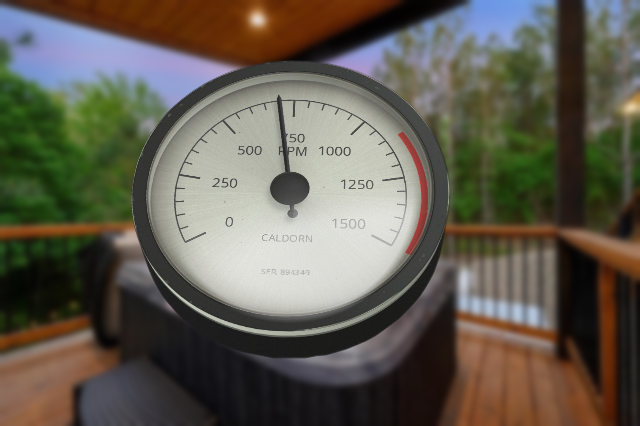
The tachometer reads rpm 700
